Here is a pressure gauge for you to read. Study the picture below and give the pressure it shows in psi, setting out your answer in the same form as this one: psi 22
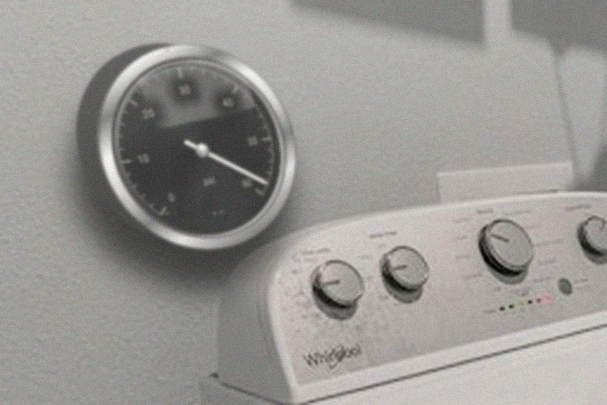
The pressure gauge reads psi 58
